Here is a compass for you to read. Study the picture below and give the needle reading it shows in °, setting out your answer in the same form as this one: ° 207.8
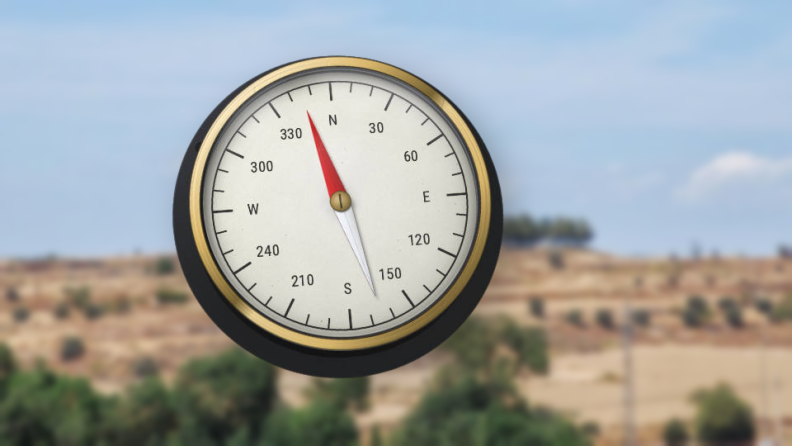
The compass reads ° 345
